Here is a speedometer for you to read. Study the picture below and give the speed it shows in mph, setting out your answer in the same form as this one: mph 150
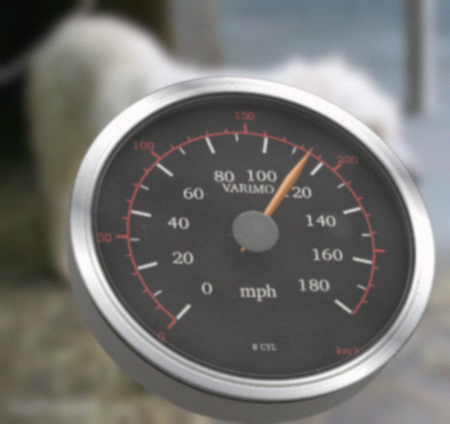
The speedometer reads mph 115
